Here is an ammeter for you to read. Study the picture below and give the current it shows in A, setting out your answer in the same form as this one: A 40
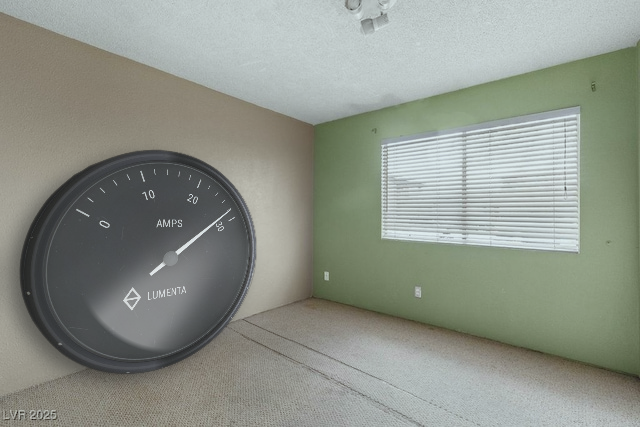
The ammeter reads A 28
